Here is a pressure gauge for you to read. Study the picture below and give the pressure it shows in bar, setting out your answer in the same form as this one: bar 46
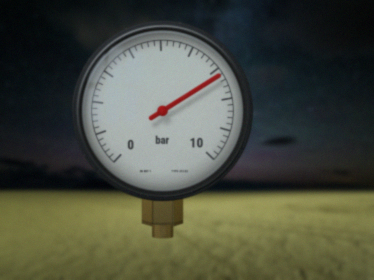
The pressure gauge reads bar 7.2
